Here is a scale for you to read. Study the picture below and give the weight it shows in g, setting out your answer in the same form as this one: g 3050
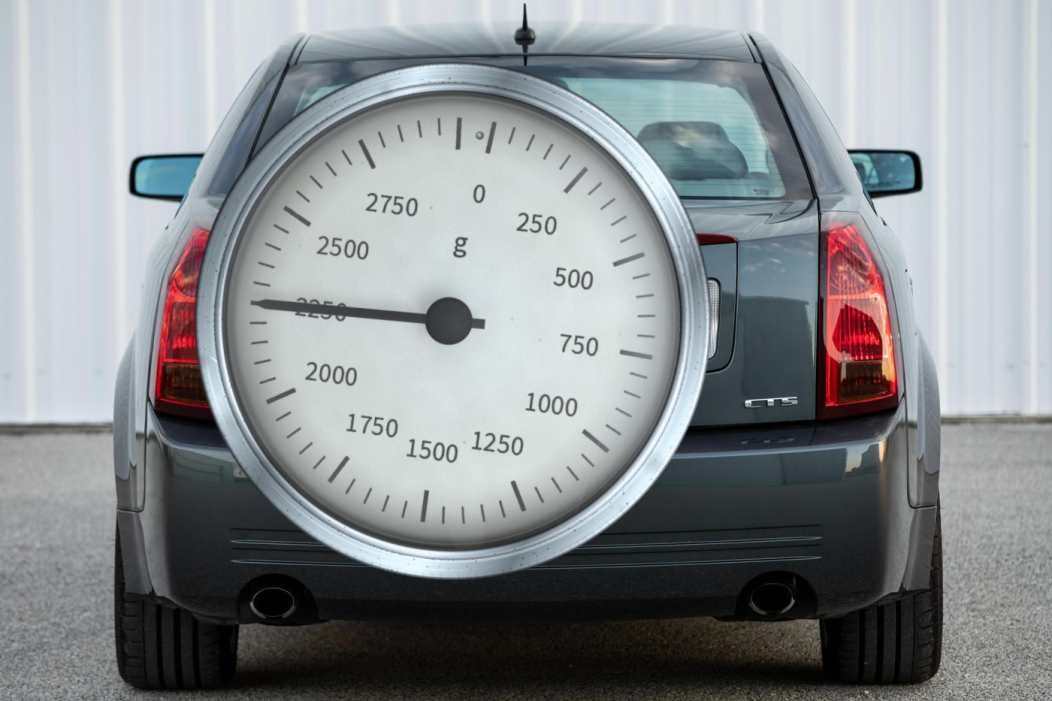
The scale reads g 2250
